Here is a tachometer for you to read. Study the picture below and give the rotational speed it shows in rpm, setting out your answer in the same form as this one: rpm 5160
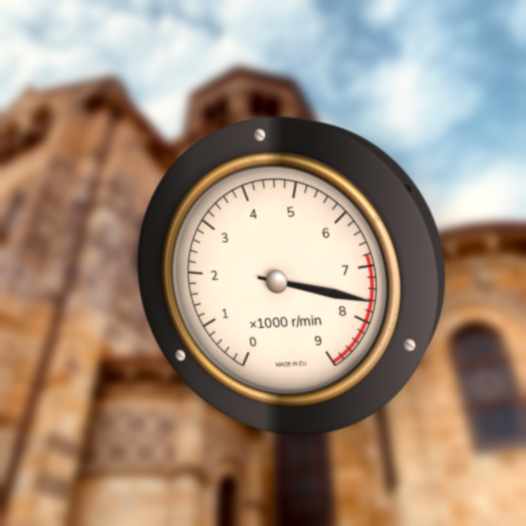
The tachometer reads rpm 7600
